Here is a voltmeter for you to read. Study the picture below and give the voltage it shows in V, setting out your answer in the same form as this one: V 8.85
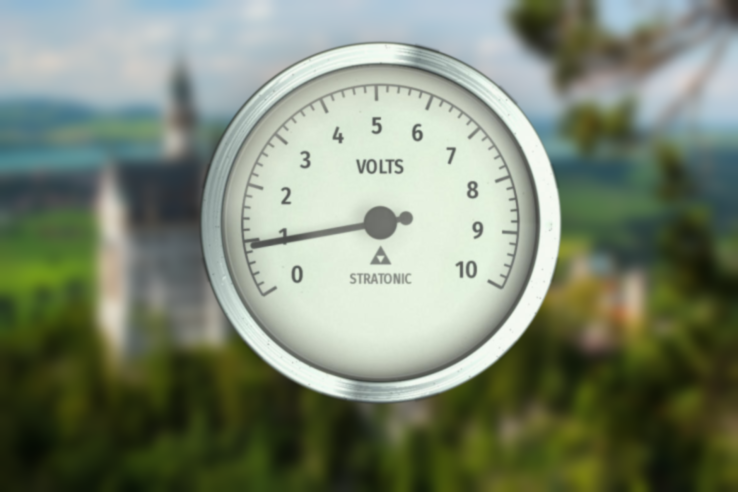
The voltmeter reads V 0.9
